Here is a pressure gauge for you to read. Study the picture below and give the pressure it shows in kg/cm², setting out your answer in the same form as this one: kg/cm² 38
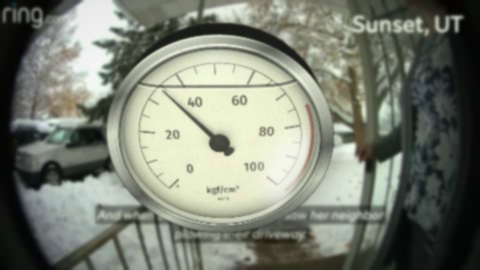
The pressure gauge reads kg/cm² 35
